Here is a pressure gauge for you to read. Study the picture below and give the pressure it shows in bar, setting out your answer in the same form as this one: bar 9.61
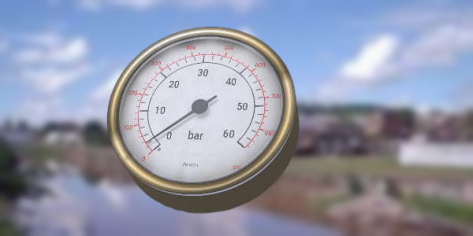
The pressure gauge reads bar 2
